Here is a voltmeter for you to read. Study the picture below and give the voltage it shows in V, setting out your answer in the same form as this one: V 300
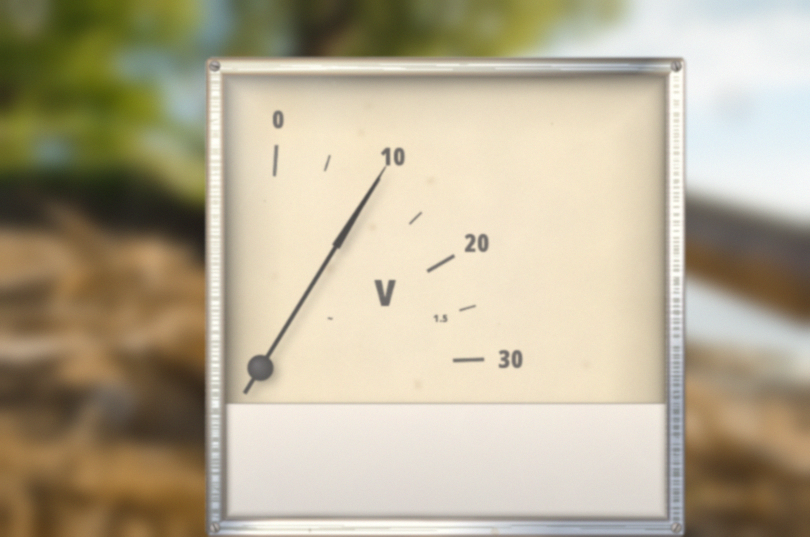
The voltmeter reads V 10
